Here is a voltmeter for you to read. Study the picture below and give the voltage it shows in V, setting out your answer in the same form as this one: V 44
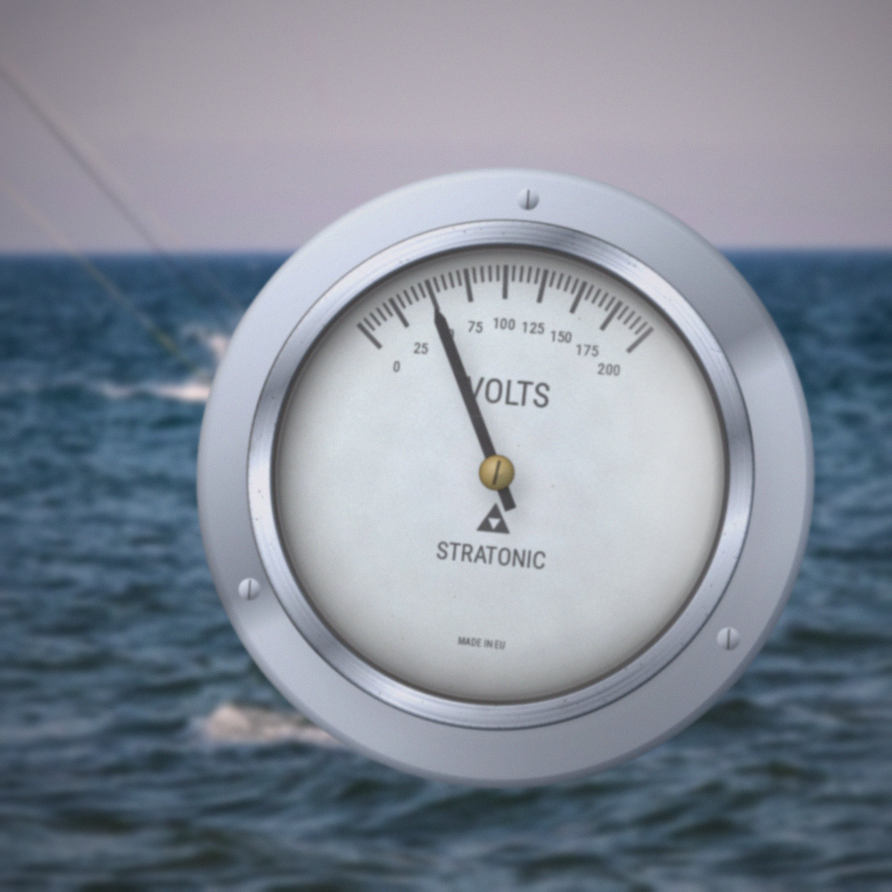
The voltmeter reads V 50
